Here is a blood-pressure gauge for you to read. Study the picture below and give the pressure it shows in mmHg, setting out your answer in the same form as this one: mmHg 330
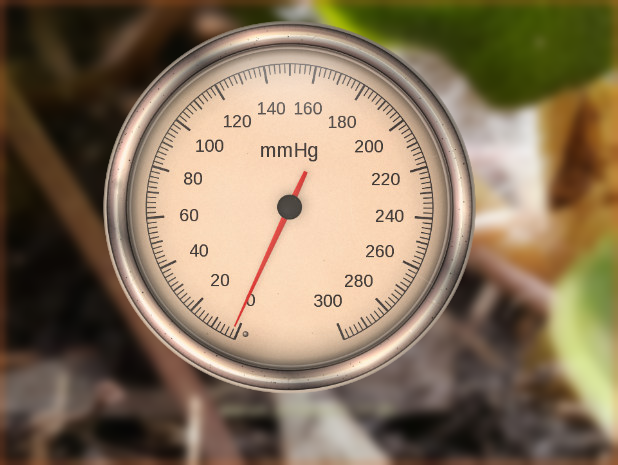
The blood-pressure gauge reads mmHg 2
